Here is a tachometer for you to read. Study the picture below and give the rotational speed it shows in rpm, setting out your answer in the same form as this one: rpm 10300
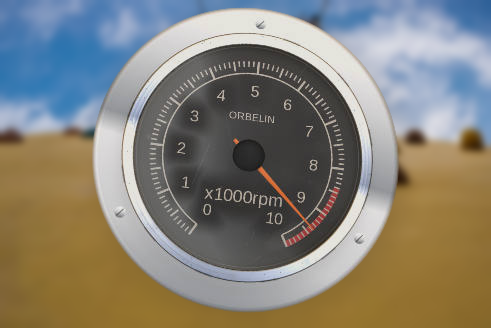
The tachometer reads rpm 9400
